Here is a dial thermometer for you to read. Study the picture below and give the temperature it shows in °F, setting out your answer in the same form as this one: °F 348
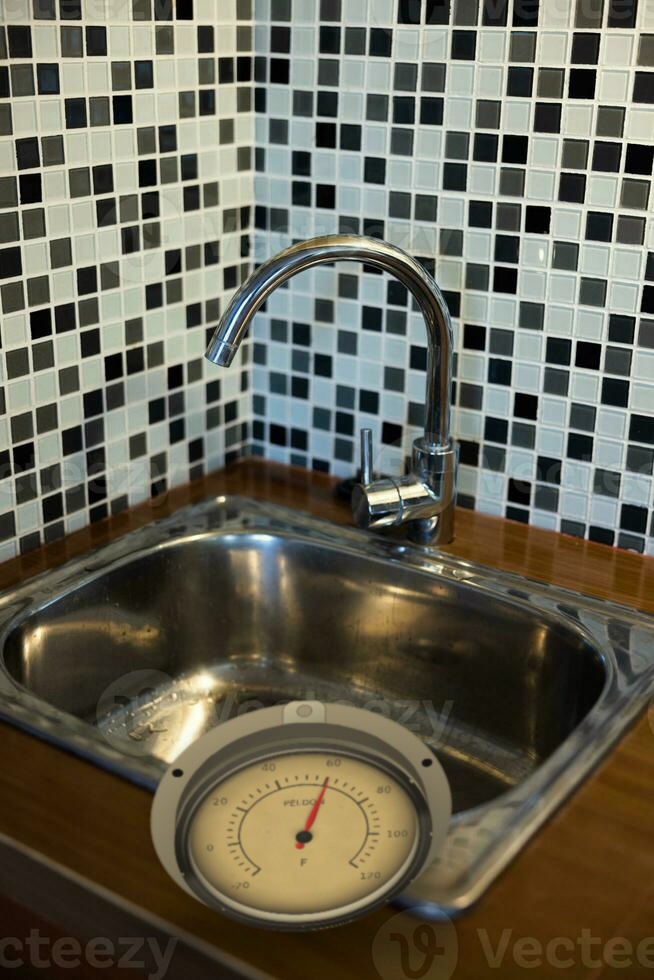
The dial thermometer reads °F 60
